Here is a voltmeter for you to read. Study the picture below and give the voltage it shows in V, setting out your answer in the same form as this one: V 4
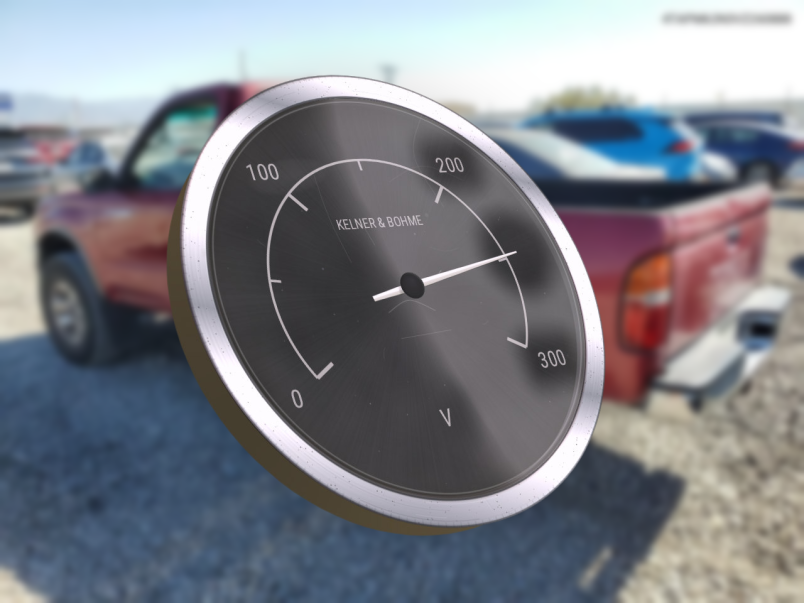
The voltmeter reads V 250
